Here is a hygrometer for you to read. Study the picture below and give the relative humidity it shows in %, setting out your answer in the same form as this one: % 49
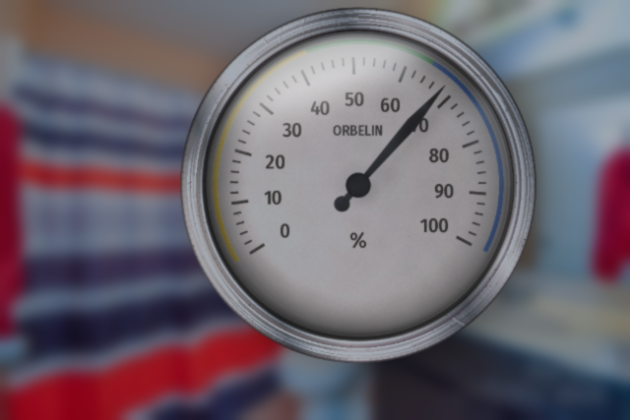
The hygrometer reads % 68
